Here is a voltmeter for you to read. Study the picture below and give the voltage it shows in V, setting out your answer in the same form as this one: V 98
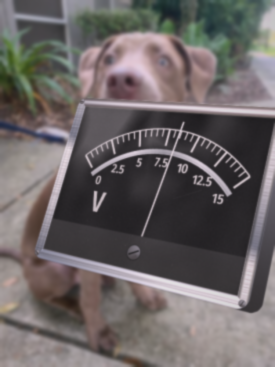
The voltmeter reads V 8.5
